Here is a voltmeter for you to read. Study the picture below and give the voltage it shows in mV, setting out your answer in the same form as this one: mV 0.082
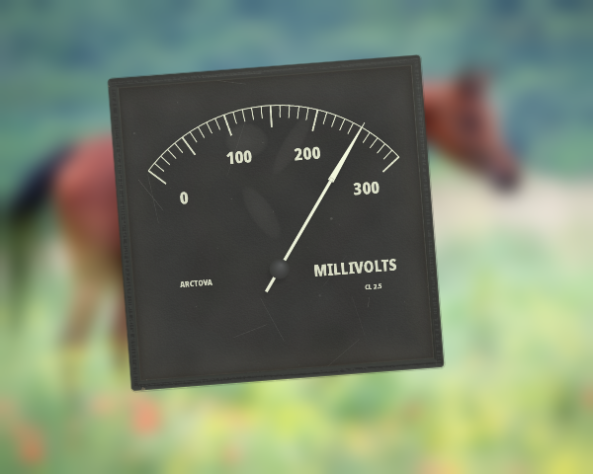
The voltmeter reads mV 250
